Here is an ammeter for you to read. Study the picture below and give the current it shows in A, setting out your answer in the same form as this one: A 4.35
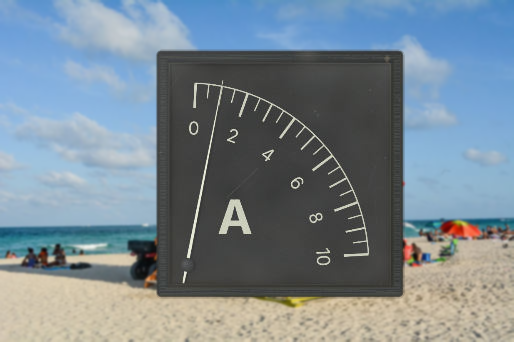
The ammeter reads A 1
